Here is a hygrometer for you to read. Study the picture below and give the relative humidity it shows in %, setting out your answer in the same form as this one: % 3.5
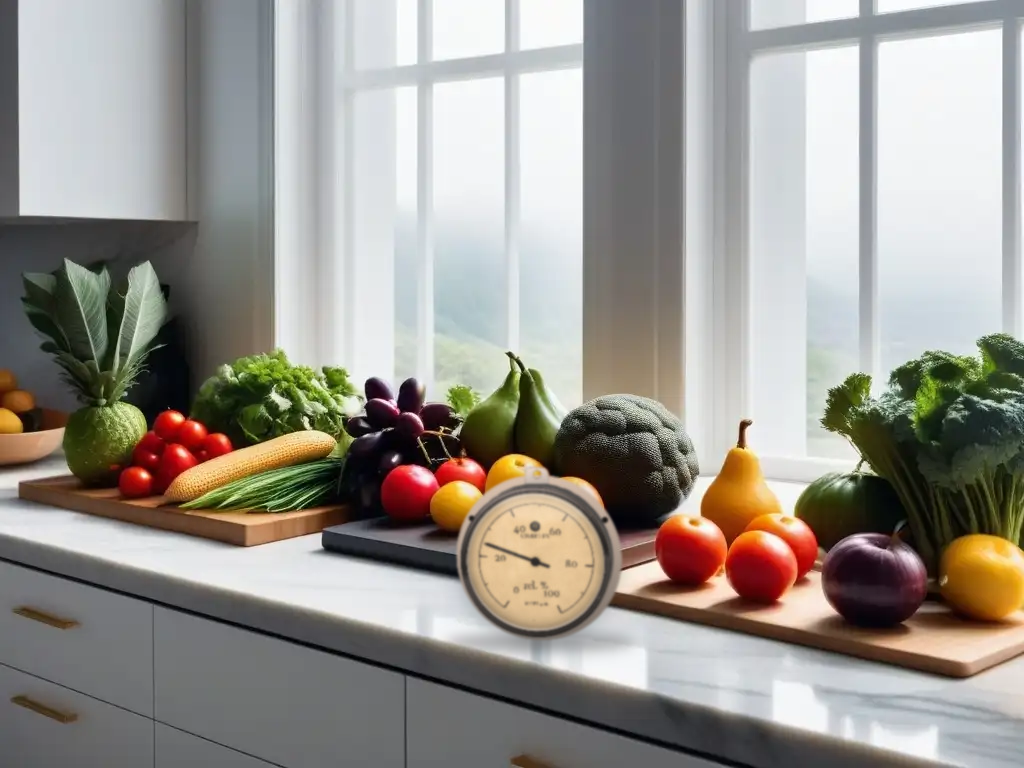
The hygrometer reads % 25
